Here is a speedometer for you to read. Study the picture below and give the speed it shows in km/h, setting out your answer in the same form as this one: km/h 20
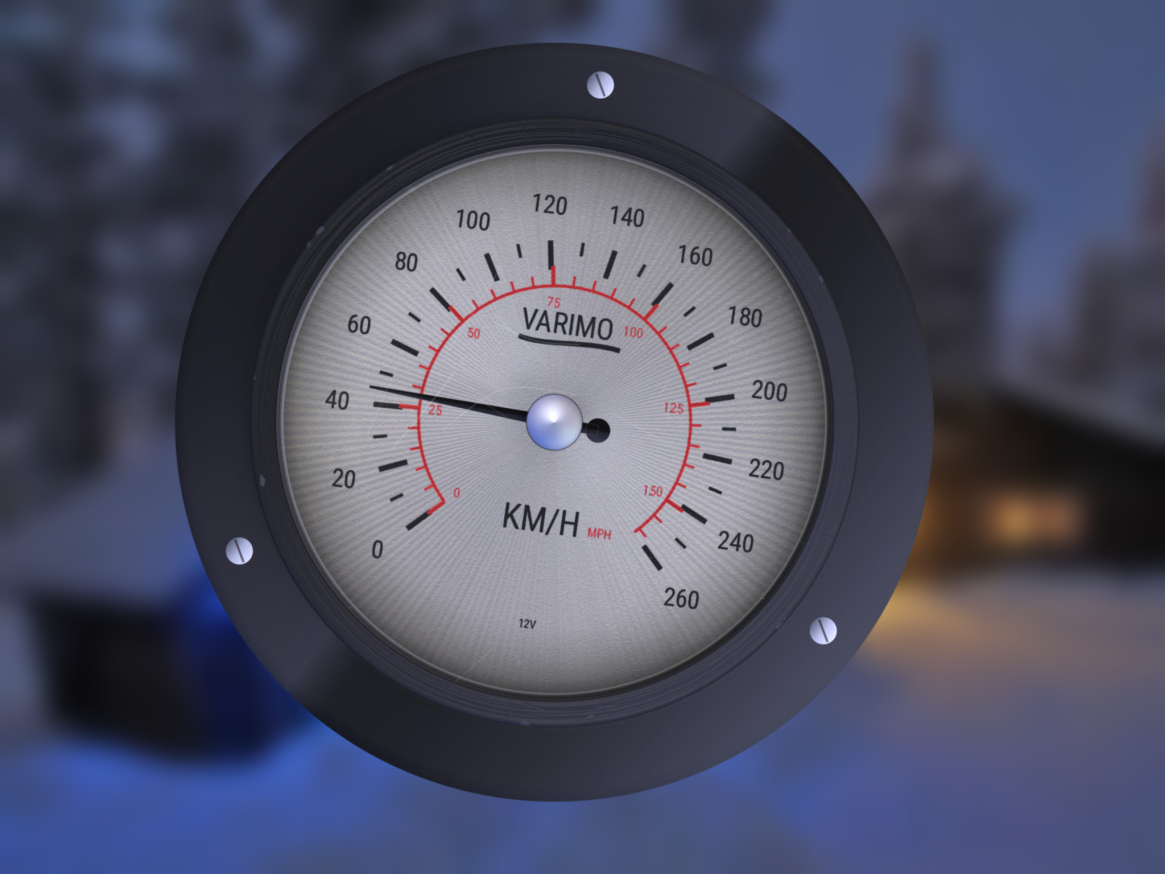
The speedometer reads km/h 45
